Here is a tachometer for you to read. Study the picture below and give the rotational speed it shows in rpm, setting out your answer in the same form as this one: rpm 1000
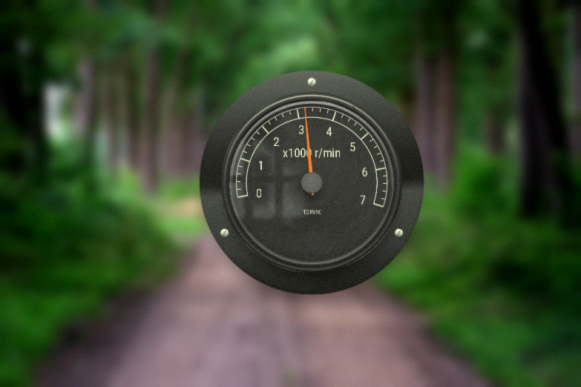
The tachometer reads rpm 3200
